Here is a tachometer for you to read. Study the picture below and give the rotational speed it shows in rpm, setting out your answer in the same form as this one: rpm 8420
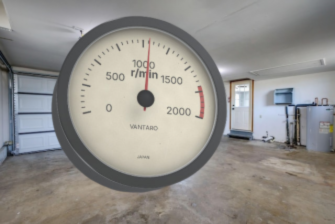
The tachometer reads rpm 1050
